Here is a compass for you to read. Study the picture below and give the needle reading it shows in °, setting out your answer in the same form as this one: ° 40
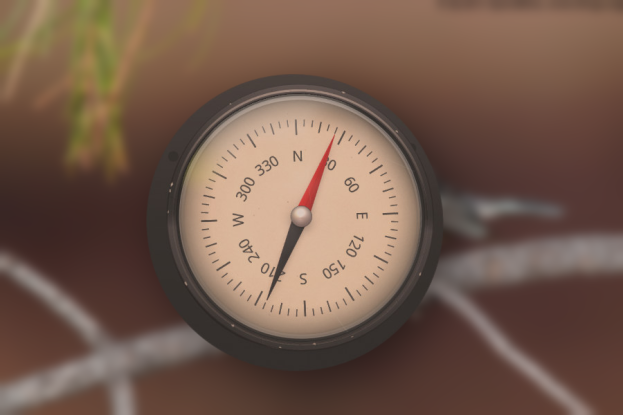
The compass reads ° 25
